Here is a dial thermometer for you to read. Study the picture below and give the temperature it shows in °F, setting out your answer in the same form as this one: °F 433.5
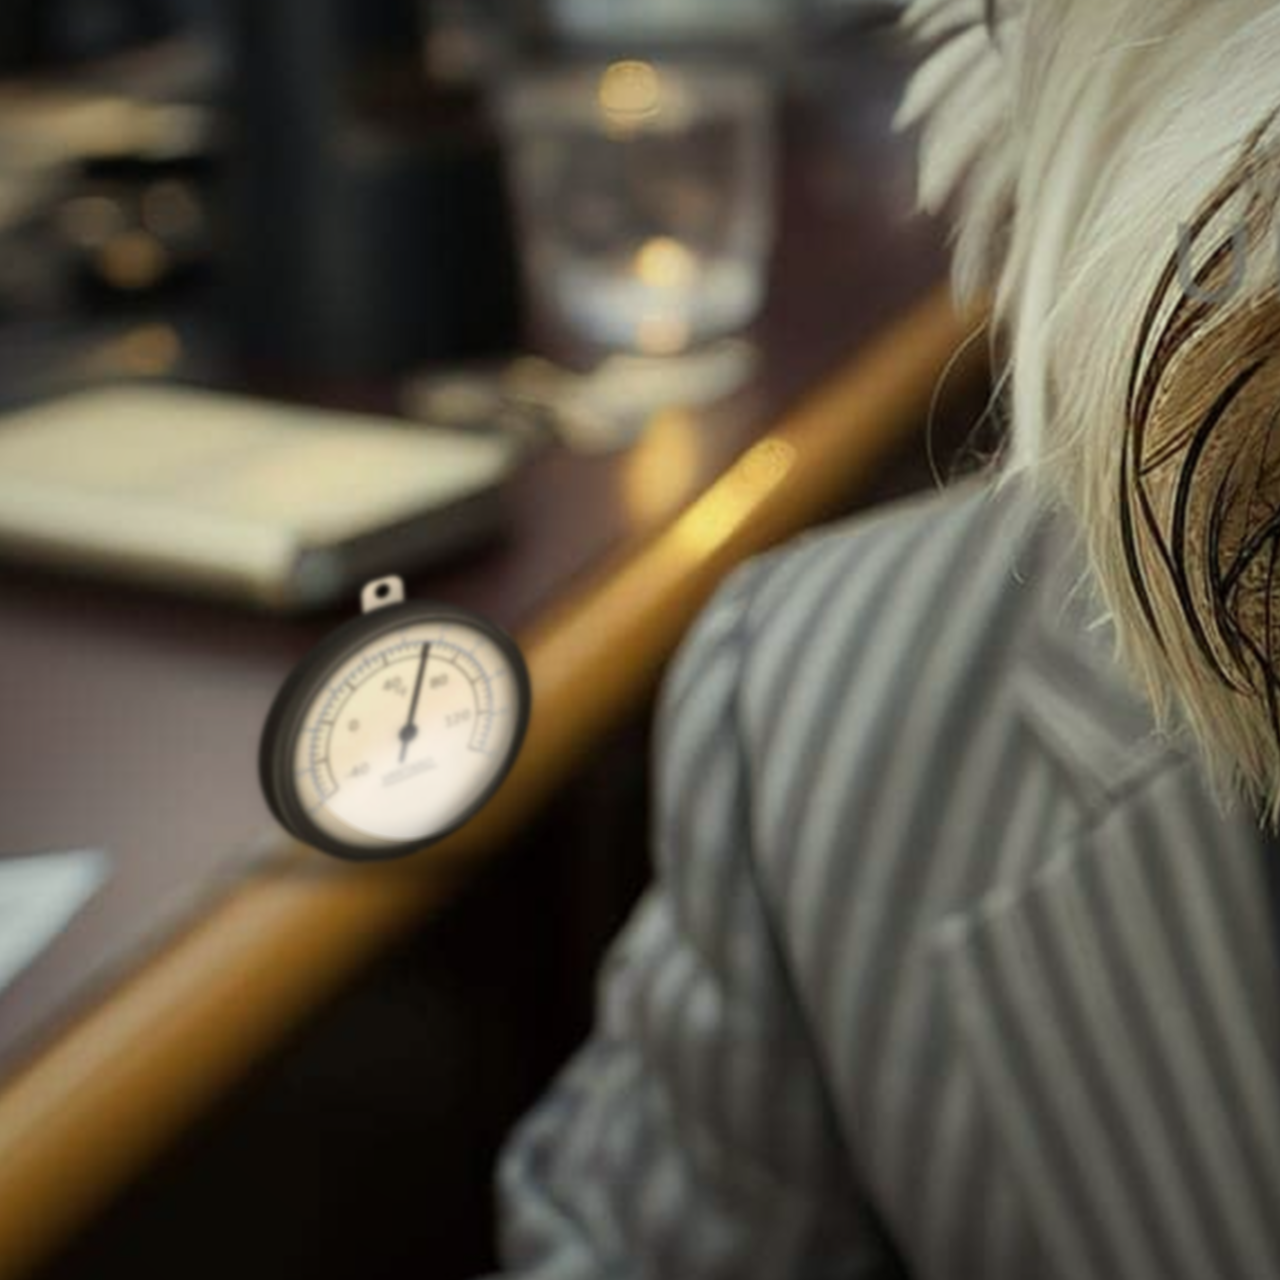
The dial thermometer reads °F 60
